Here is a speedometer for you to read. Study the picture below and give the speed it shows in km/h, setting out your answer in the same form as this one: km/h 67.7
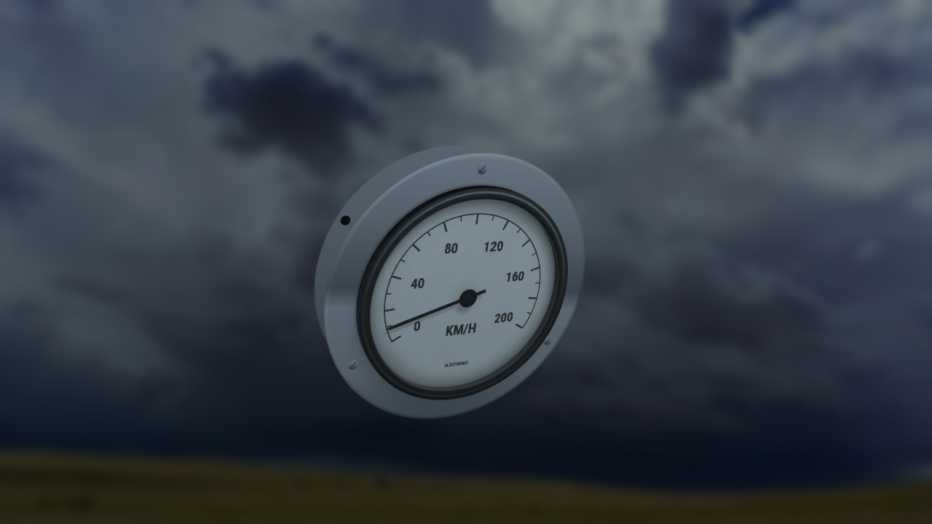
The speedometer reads km/h 10
